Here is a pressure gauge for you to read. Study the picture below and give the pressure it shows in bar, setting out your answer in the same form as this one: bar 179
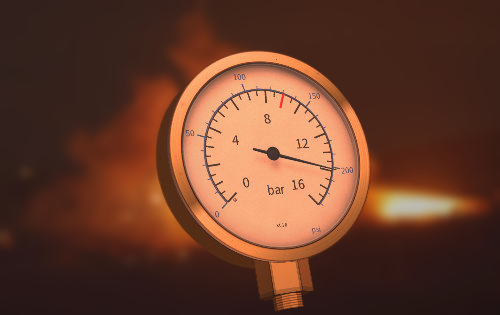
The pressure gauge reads bar 14
